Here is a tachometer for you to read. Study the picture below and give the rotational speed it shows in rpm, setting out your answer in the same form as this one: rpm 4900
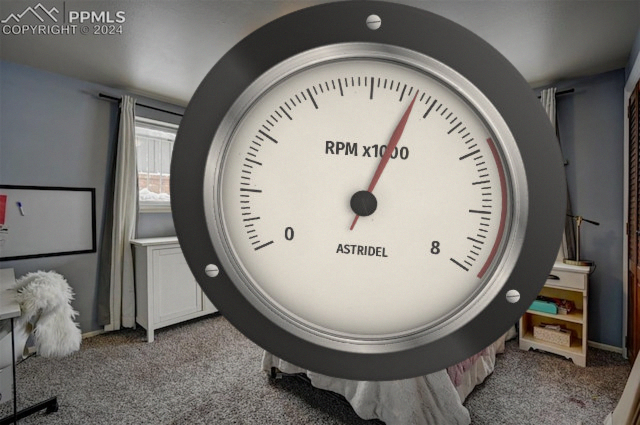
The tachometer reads rpm 4700
